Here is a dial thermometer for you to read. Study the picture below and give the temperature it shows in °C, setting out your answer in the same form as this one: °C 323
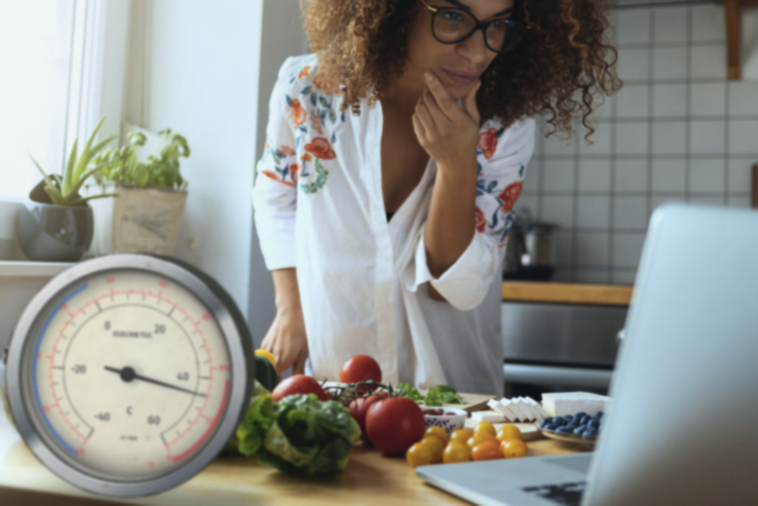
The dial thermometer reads °C 44
